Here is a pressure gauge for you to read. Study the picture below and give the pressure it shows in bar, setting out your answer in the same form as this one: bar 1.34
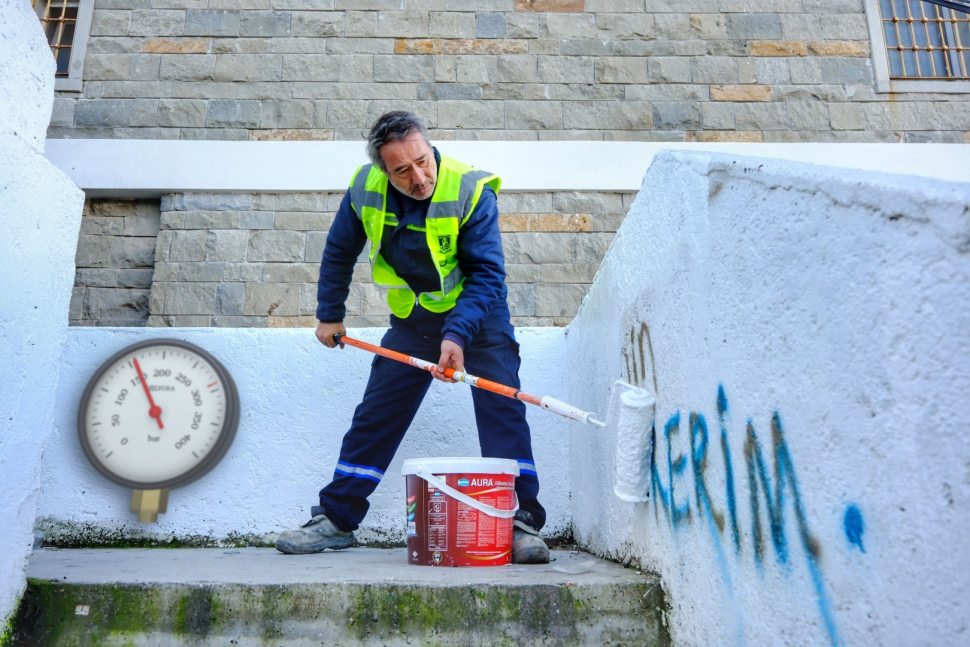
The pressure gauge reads bar 160
